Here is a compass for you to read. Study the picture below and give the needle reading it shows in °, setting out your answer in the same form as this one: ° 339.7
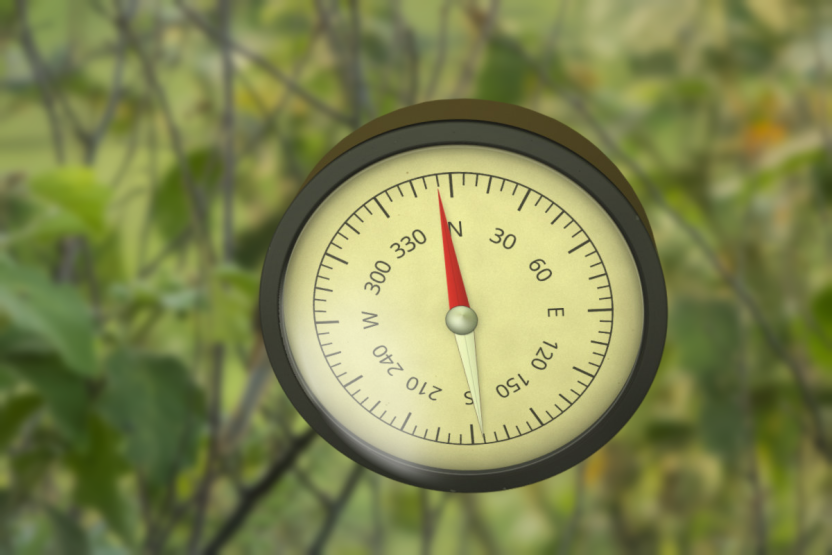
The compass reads ° 355
